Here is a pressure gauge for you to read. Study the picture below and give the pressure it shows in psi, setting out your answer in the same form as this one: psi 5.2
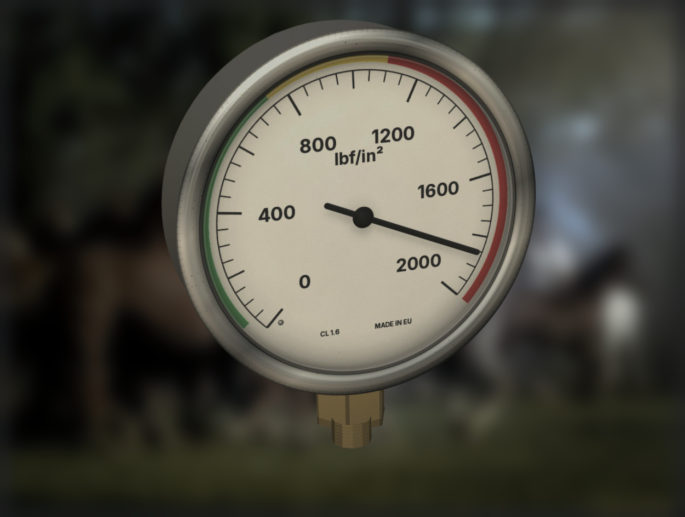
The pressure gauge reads psi 1850
